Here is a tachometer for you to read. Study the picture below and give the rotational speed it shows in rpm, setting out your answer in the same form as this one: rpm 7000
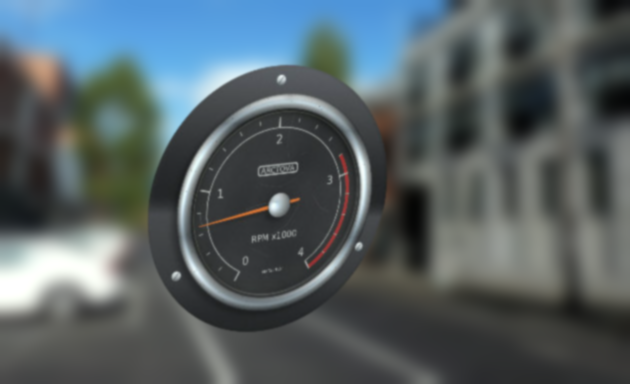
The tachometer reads rpm 700
